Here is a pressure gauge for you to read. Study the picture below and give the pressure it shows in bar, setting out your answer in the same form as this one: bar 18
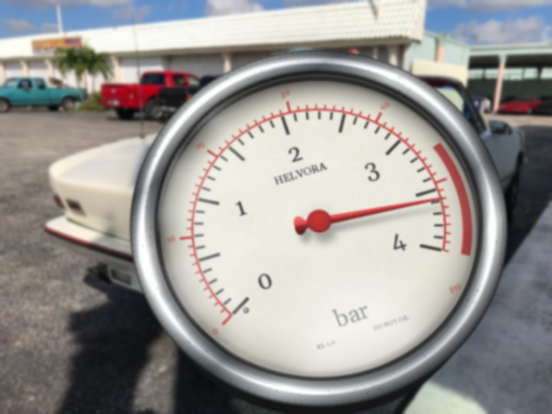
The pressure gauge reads bar 3.6
